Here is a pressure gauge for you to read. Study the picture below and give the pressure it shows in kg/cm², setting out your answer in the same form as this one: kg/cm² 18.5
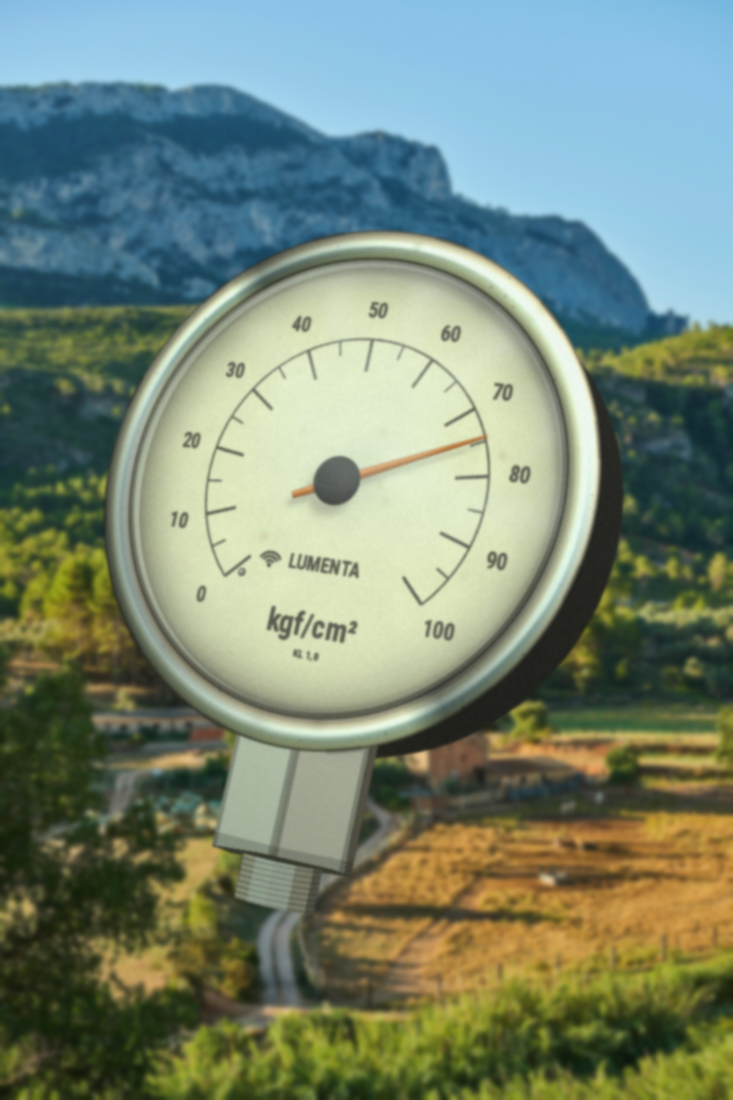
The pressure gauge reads kg/cm² 75
